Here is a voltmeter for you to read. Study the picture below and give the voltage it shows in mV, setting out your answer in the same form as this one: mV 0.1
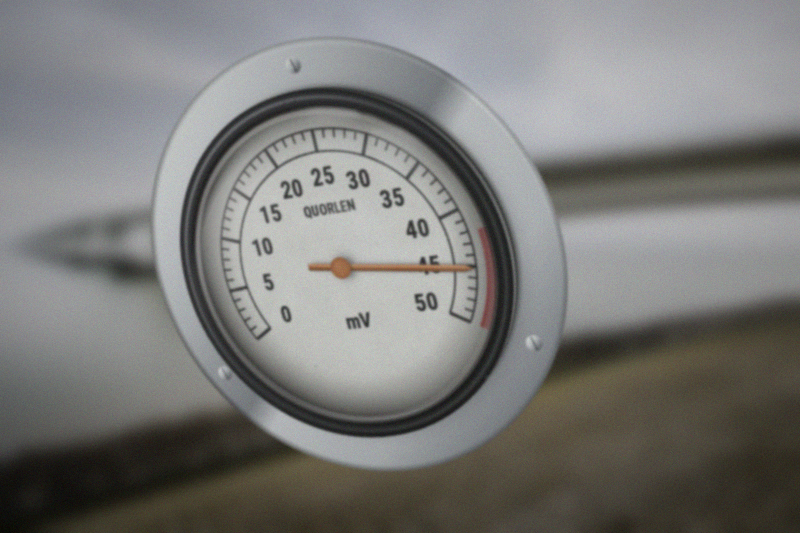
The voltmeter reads mV 45
